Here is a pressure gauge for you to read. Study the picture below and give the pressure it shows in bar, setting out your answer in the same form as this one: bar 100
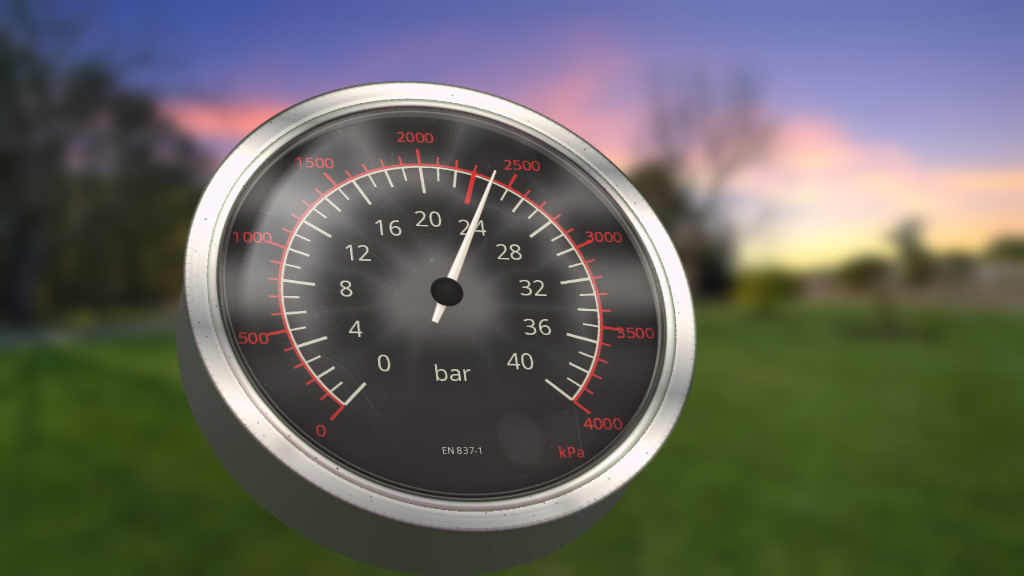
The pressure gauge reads bar 24
